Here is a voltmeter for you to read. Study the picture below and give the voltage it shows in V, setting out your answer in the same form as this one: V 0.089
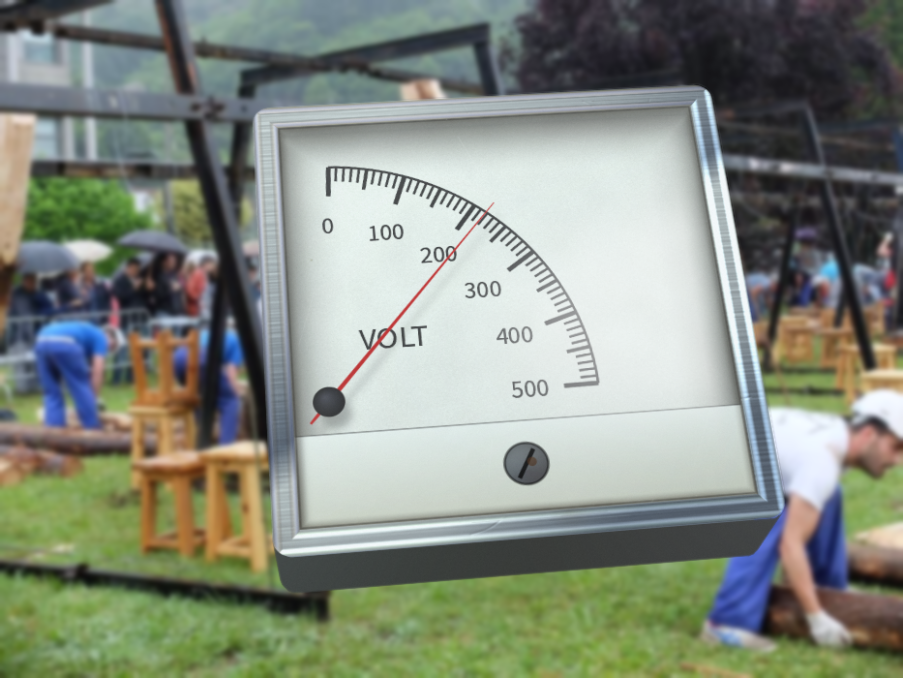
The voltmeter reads V 220
